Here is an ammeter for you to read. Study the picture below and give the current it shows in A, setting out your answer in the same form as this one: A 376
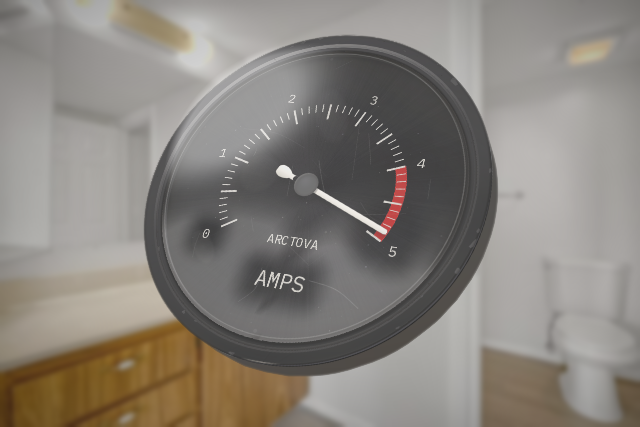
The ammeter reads A 4.9
